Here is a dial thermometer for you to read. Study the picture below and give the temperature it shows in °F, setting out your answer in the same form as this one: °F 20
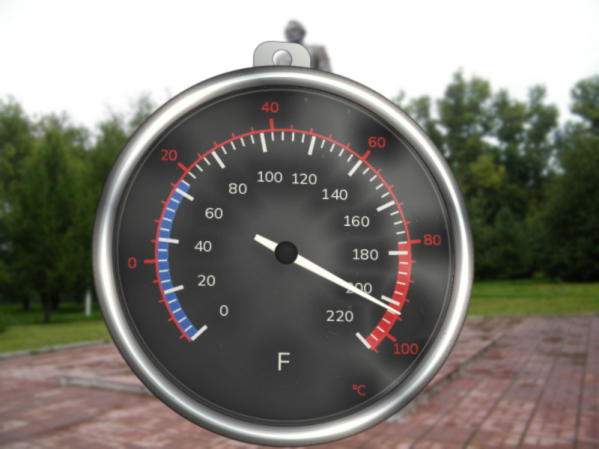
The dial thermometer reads °F 204
